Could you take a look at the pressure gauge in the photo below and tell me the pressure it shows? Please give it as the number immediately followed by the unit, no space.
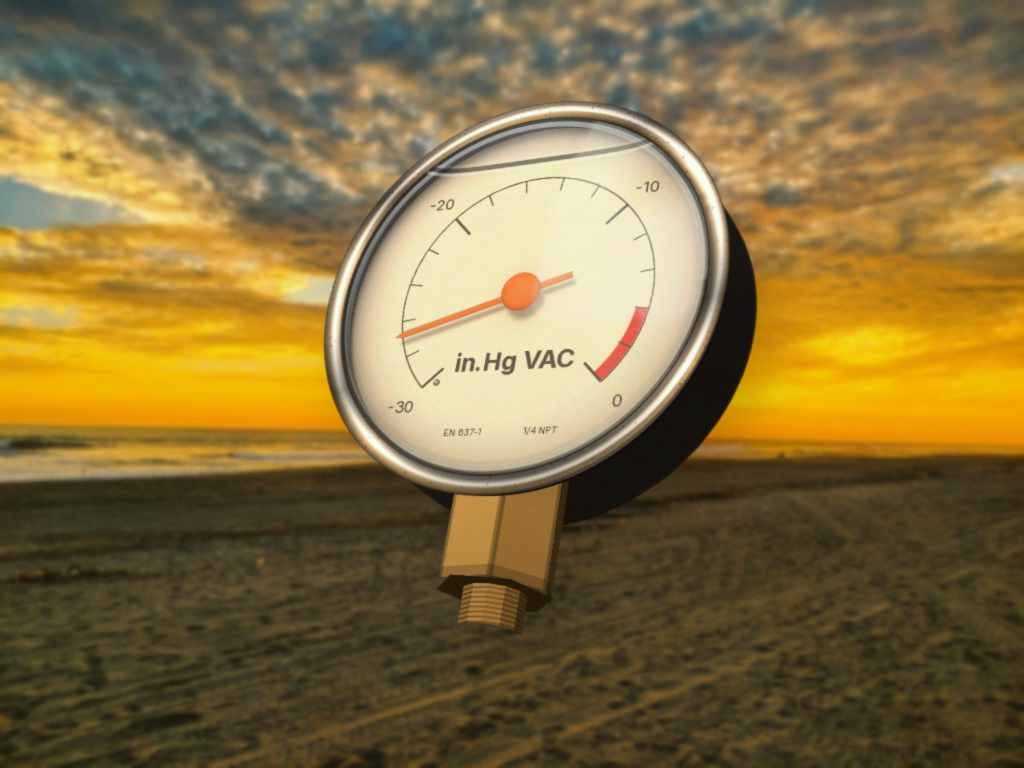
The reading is -27inHg
